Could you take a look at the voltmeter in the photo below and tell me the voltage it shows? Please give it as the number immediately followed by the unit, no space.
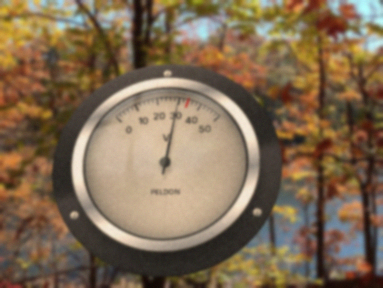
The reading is 30V
